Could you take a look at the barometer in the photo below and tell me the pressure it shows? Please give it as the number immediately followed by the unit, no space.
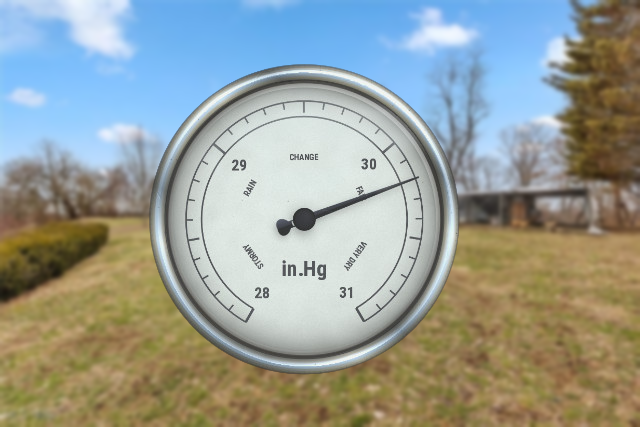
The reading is 30.2inHg
